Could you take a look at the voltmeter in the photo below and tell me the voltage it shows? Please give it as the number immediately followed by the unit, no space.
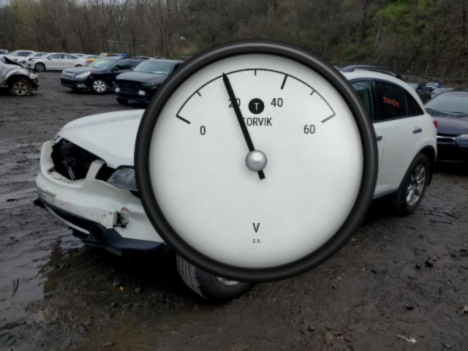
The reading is 20V
